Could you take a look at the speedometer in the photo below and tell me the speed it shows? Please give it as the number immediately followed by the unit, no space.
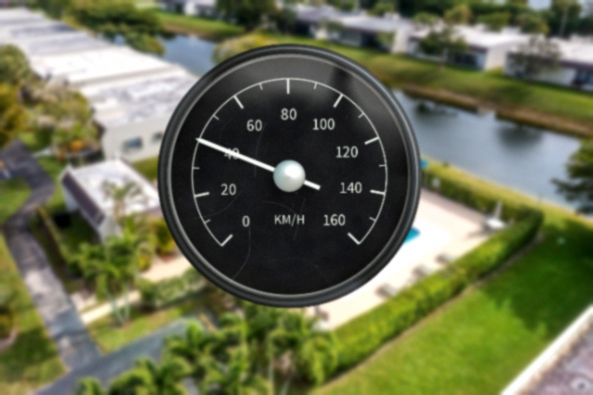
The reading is 40km/h
